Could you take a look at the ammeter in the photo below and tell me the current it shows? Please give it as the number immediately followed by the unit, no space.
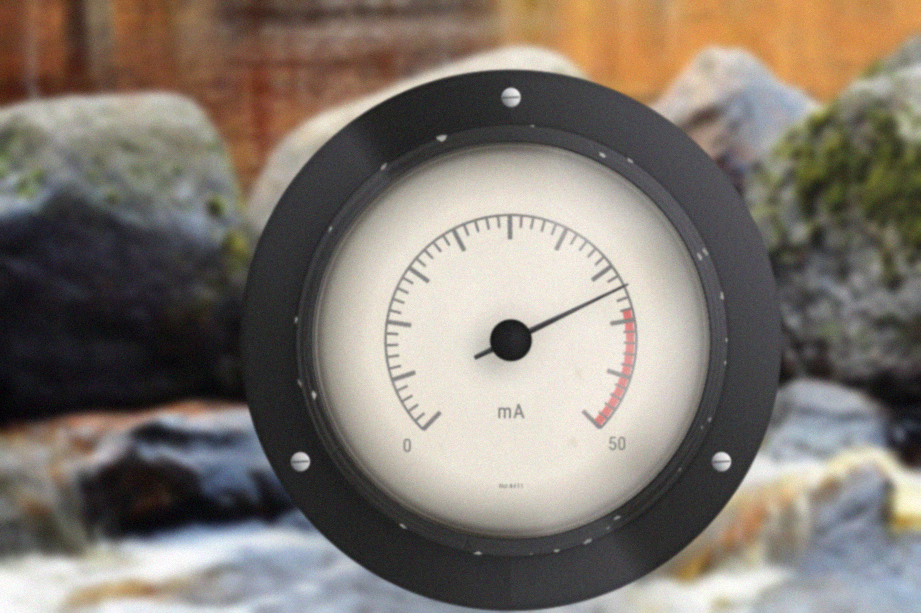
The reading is 37mA
